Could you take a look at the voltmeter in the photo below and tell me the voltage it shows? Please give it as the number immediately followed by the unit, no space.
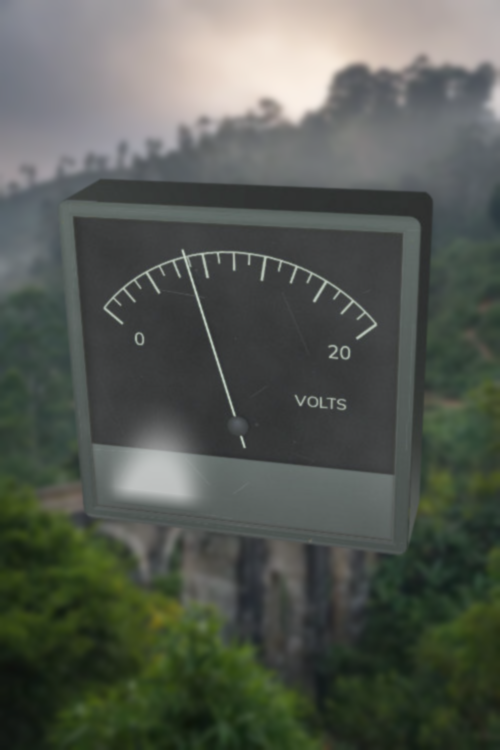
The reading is 7V
